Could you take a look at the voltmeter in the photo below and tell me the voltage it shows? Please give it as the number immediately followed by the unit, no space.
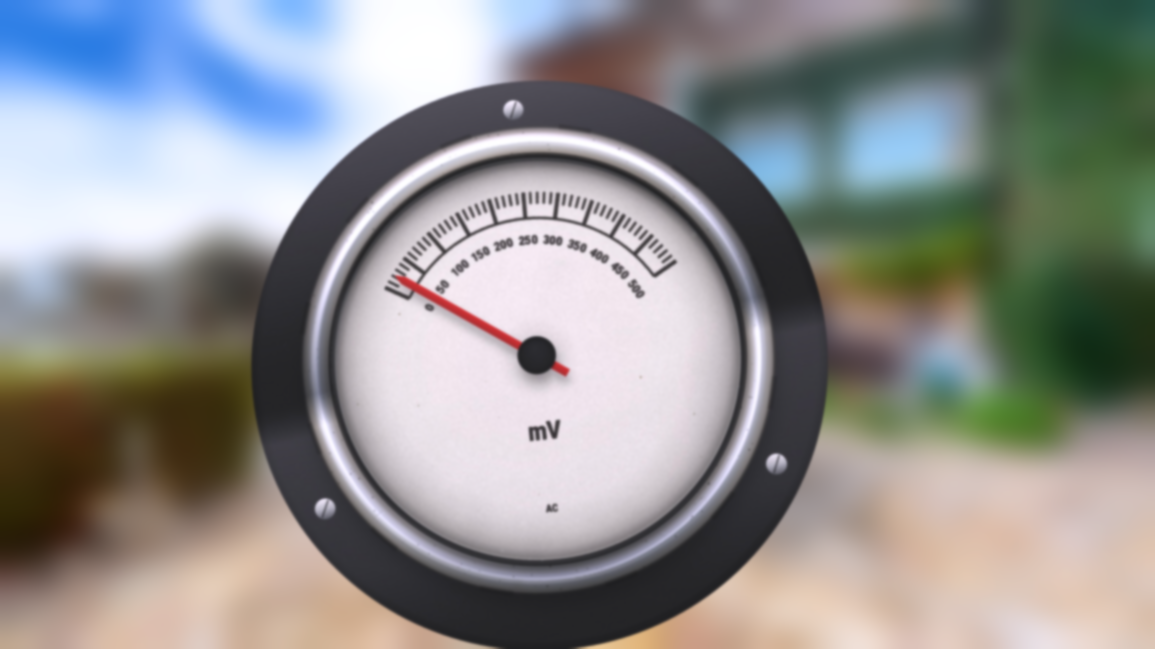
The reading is 20mV
